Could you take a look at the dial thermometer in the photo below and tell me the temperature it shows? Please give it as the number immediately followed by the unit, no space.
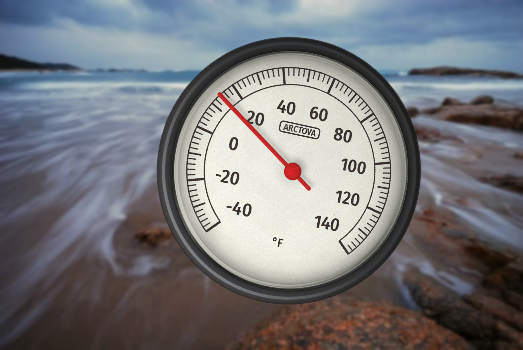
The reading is 14°F
